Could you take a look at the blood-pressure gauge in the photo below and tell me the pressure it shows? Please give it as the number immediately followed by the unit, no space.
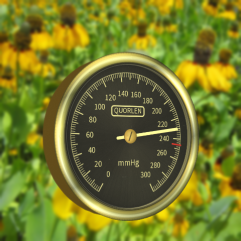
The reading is 230mmHg
